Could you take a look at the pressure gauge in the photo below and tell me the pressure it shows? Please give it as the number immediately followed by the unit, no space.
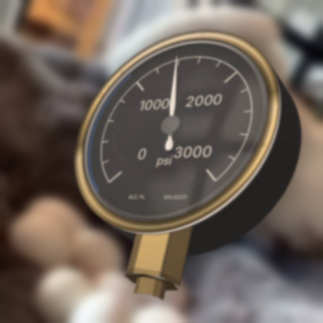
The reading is 1400psi
